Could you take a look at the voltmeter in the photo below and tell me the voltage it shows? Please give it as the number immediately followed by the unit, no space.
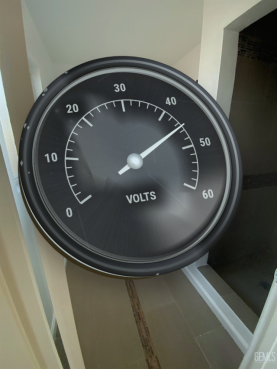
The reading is 45V
